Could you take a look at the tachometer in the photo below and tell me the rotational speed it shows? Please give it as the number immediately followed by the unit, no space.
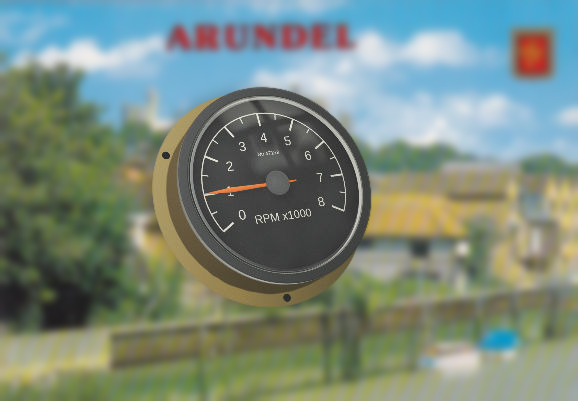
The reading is 1000rpm
